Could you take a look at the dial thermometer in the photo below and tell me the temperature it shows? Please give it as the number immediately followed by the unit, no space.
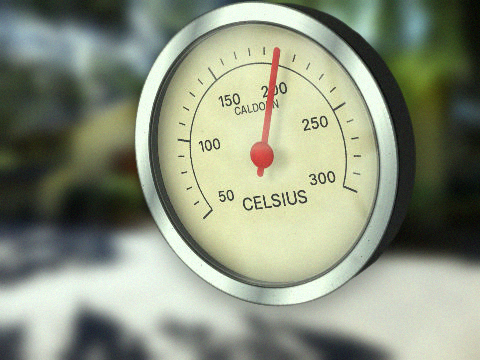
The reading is 200°C
